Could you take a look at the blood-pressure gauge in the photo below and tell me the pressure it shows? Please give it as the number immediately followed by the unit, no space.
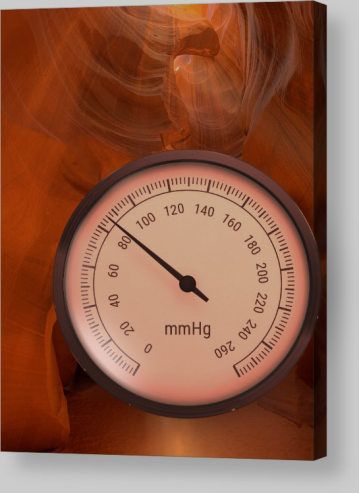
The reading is 86mmHg
